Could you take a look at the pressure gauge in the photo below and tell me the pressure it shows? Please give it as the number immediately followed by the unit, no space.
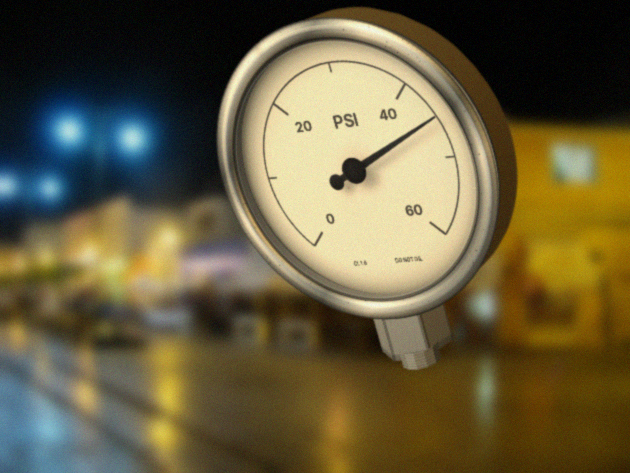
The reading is 45psi
